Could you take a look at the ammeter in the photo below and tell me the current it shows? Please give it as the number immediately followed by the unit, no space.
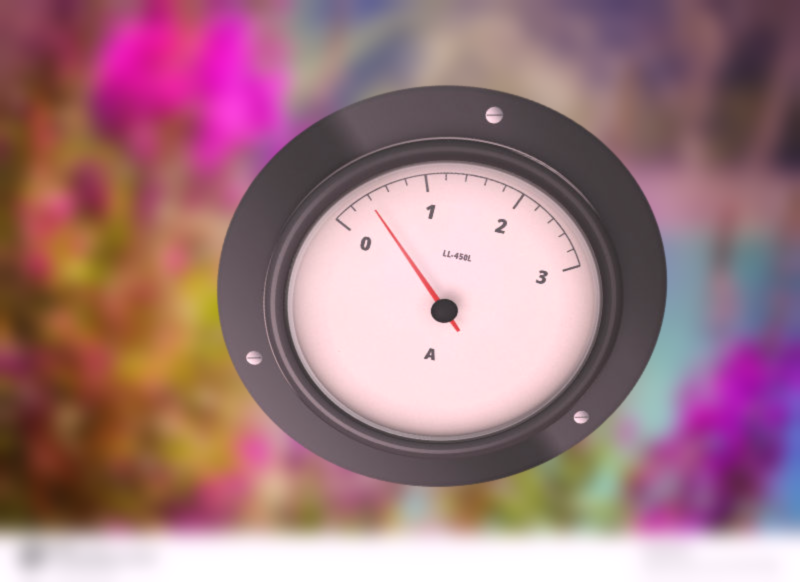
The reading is 0.4A
